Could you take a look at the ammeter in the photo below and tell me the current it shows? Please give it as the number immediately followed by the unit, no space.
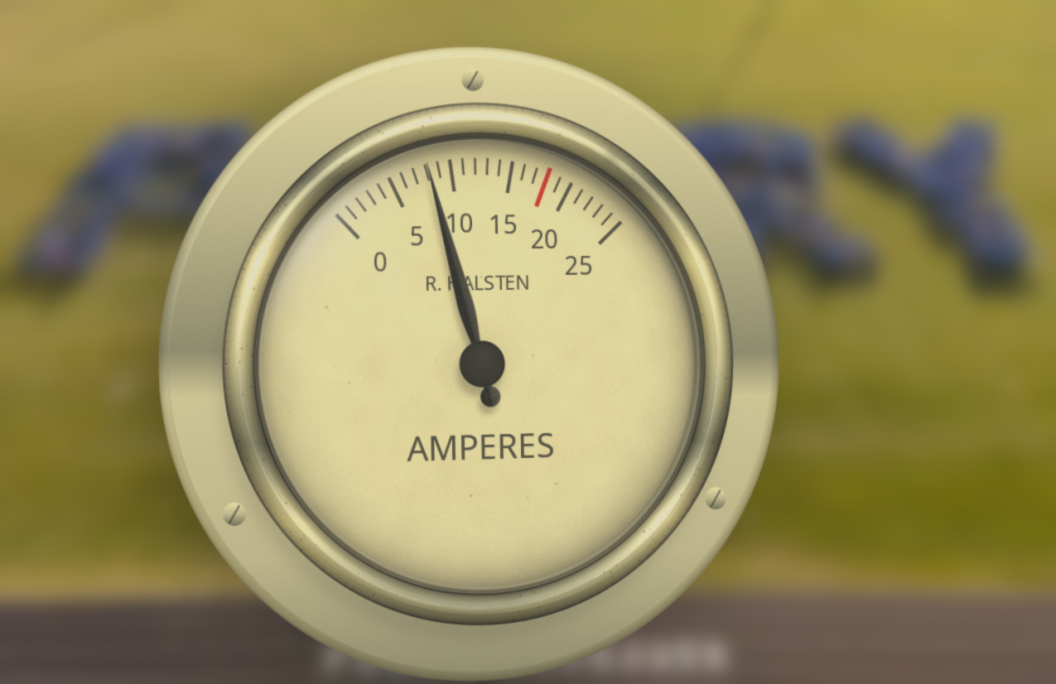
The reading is 8A
